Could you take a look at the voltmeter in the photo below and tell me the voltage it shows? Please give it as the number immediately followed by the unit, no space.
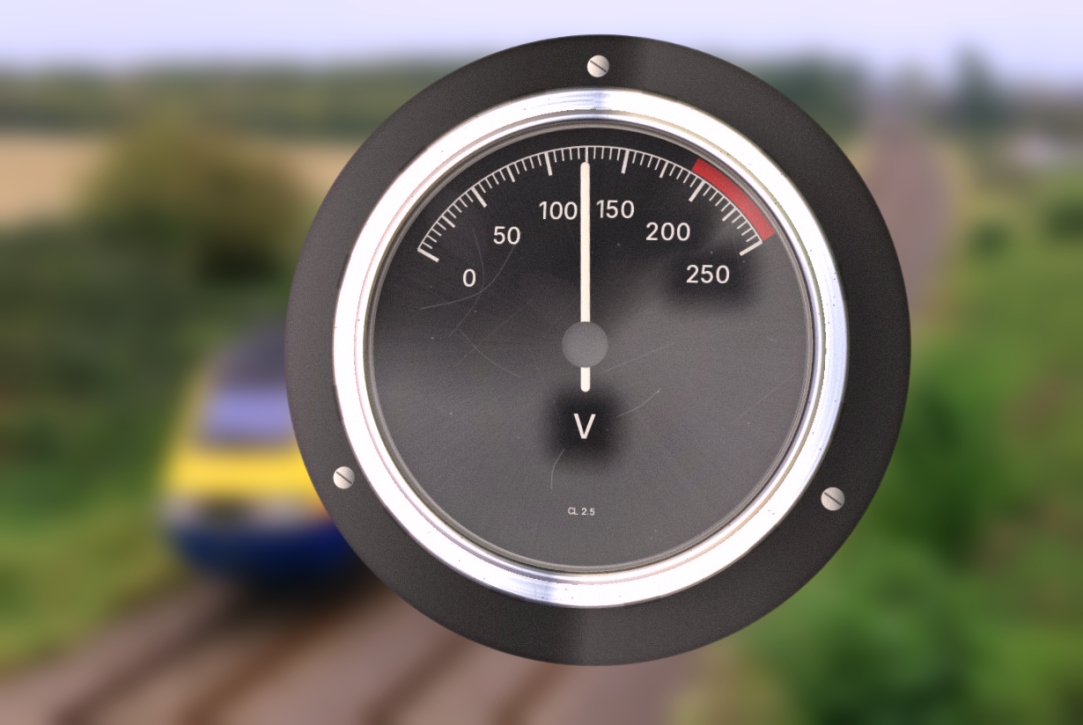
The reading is 125V
